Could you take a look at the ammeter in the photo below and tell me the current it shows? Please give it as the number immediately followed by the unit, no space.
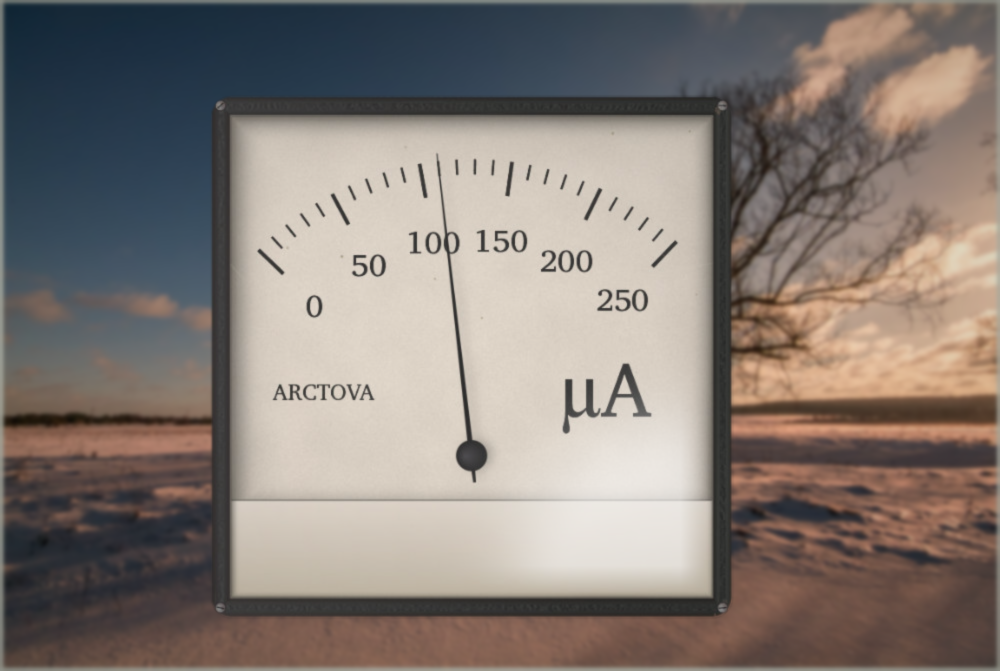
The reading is 110µA
